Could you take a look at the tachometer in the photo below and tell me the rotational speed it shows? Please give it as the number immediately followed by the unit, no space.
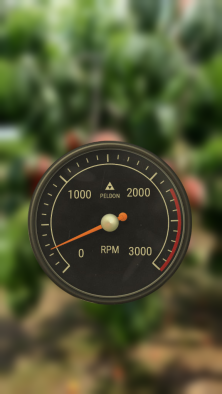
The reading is 250rpm
